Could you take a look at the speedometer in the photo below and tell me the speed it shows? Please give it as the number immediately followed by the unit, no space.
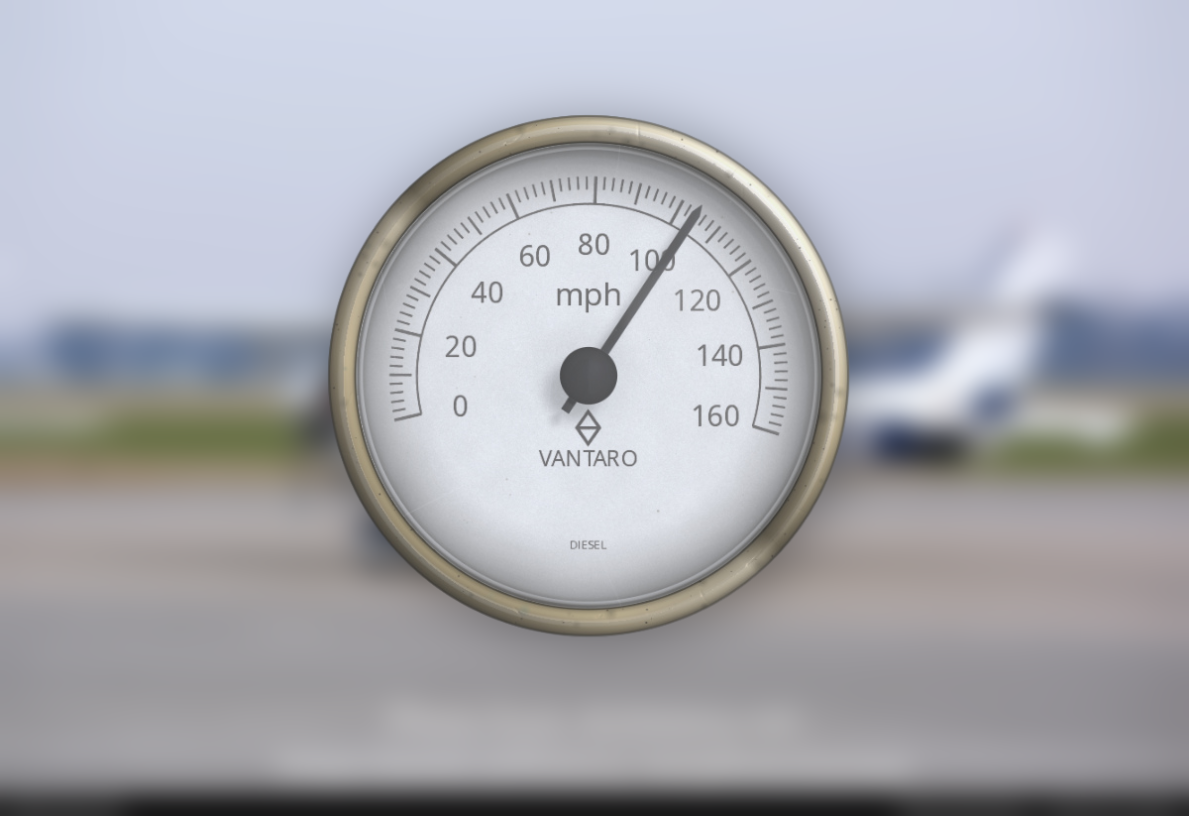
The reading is 104mph
